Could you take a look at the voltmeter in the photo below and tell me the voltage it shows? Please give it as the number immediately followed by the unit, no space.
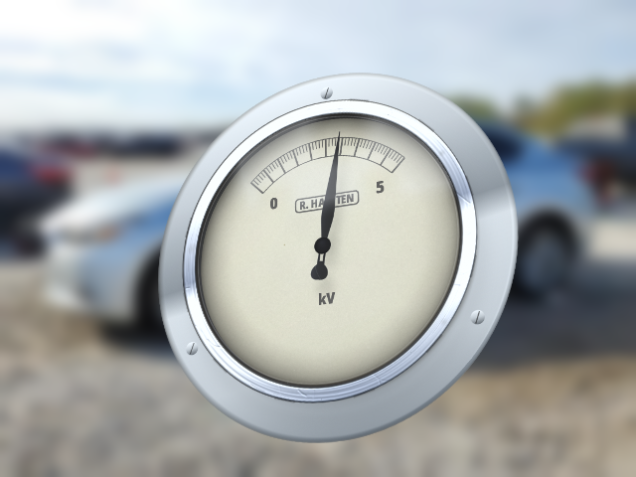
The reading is 3kV
